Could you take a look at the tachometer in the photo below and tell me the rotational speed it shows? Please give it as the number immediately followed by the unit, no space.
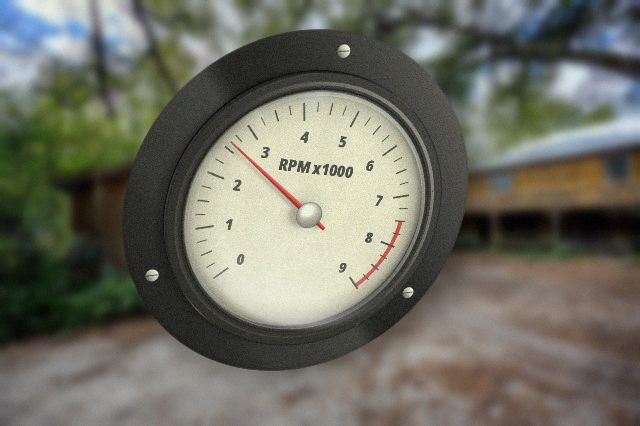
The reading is 2625rpm
